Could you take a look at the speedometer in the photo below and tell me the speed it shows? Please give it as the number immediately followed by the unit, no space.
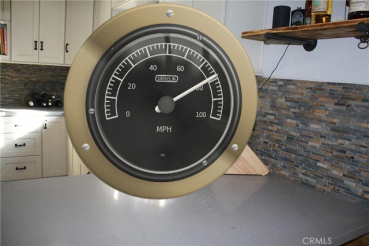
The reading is 78mph
